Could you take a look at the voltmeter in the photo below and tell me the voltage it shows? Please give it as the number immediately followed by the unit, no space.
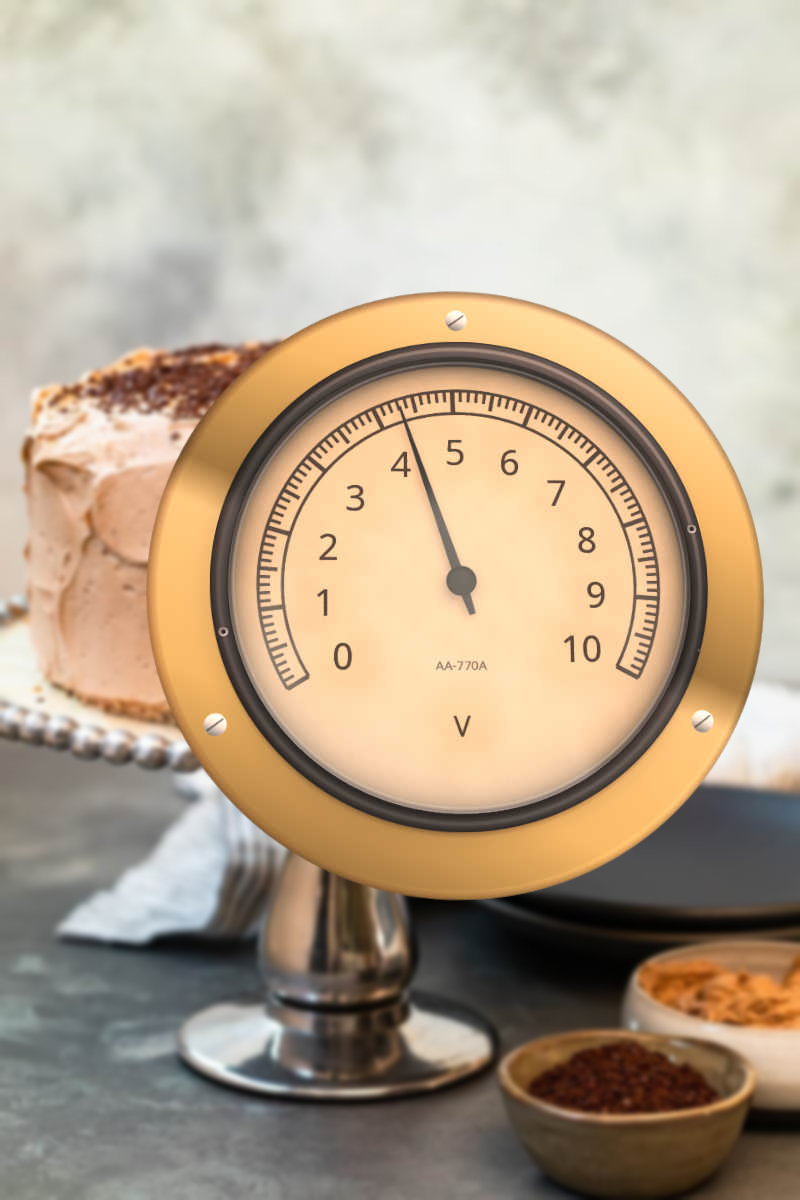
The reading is 4.3V
